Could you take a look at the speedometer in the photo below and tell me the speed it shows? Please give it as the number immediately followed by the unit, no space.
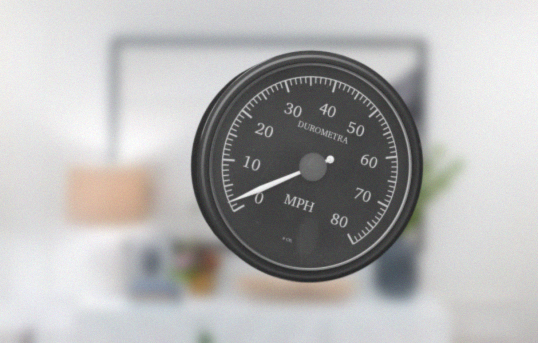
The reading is 2mph
